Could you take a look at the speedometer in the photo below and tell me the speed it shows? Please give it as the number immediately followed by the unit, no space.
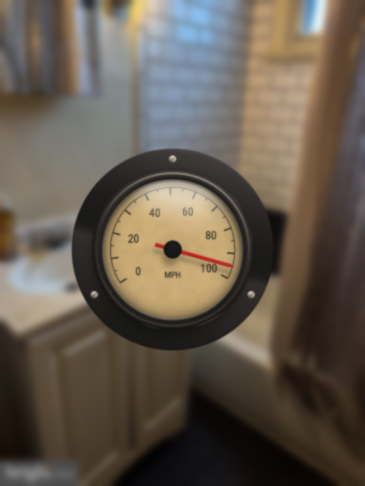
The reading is 95mph
